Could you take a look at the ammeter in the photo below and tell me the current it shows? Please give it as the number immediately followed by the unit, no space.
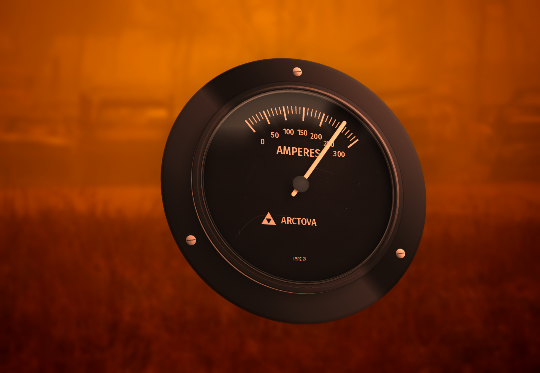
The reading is 250A
